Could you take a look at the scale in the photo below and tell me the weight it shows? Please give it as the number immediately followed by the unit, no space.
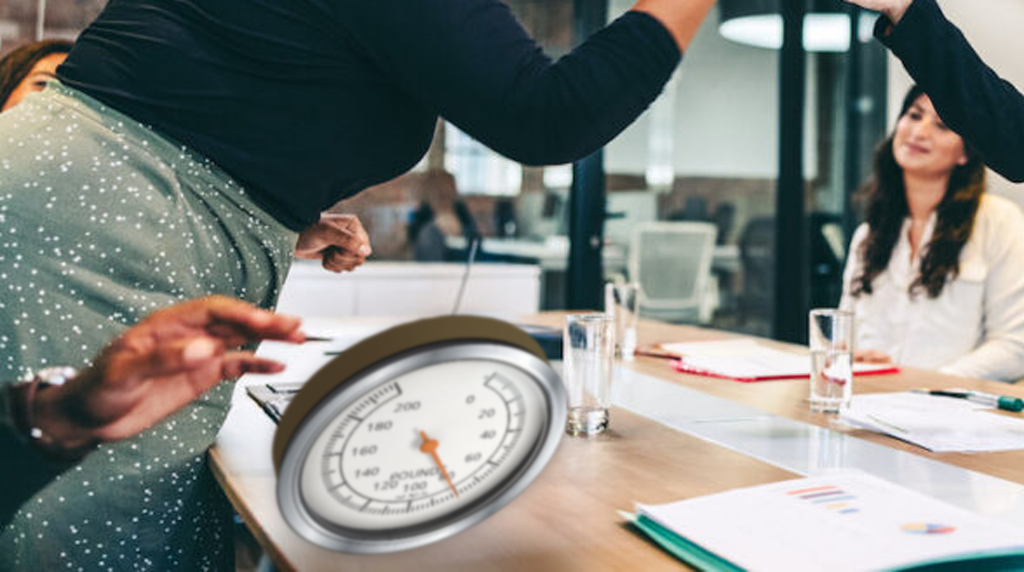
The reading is 80lb
